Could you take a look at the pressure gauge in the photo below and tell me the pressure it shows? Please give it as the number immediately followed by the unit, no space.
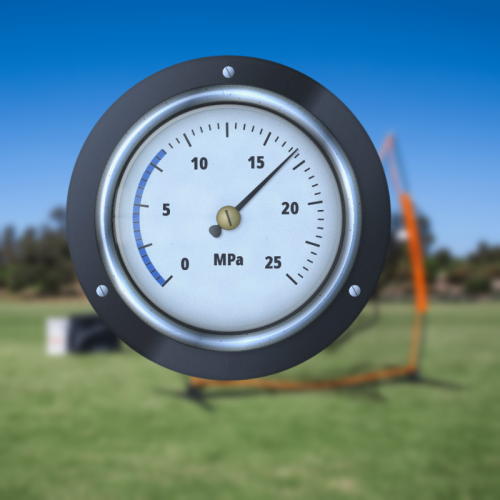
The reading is 16.75MPa
